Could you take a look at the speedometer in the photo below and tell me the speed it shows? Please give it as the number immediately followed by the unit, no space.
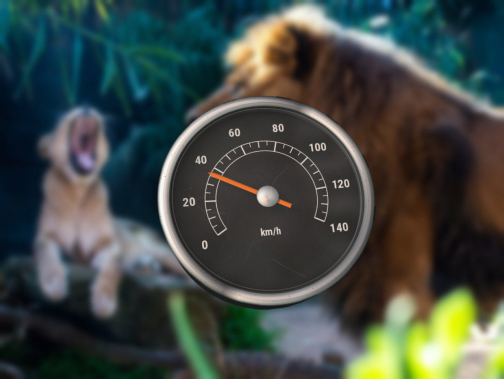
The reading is 35km/h
